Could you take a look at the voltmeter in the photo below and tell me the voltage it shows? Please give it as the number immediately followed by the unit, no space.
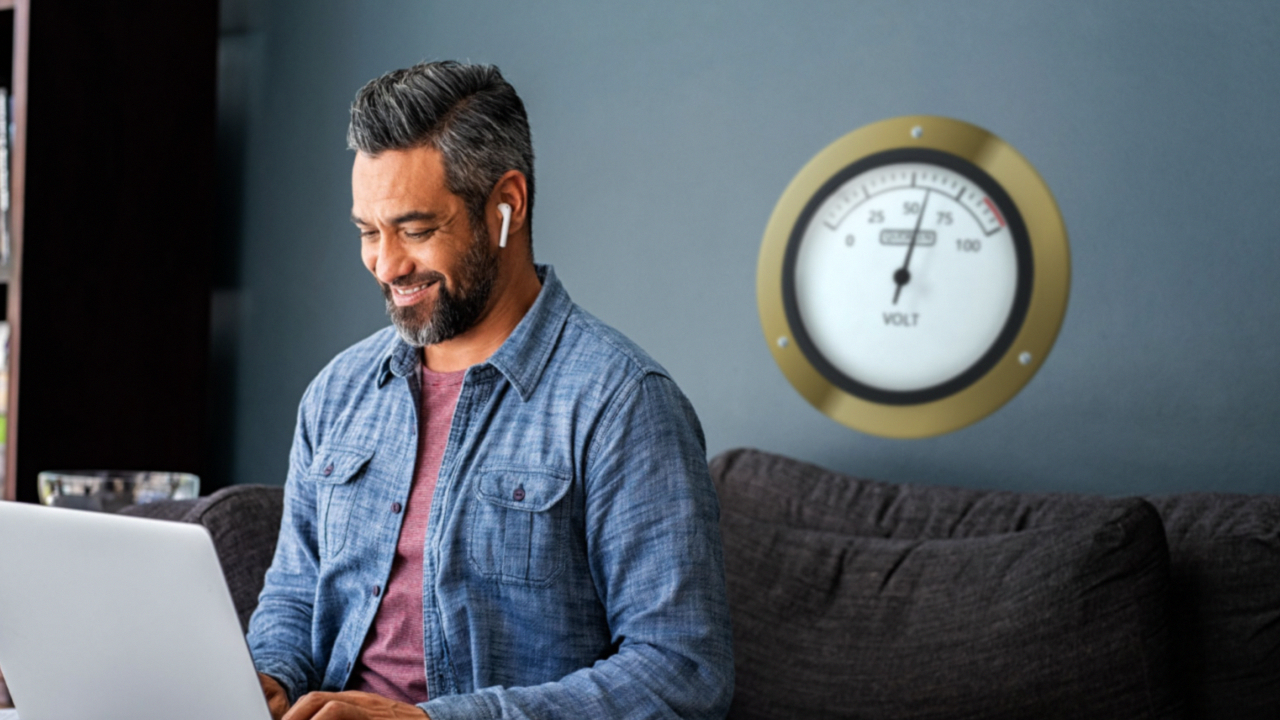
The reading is 60V
